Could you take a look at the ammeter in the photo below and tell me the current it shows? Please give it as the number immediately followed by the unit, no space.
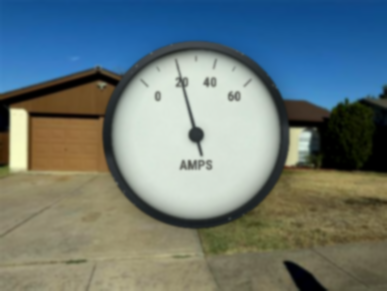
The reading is 20A
